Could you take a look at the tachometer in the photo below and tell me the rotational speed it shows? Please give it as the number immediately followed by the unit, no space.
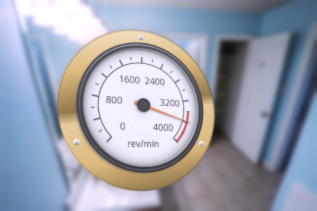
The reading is 3600rpm
